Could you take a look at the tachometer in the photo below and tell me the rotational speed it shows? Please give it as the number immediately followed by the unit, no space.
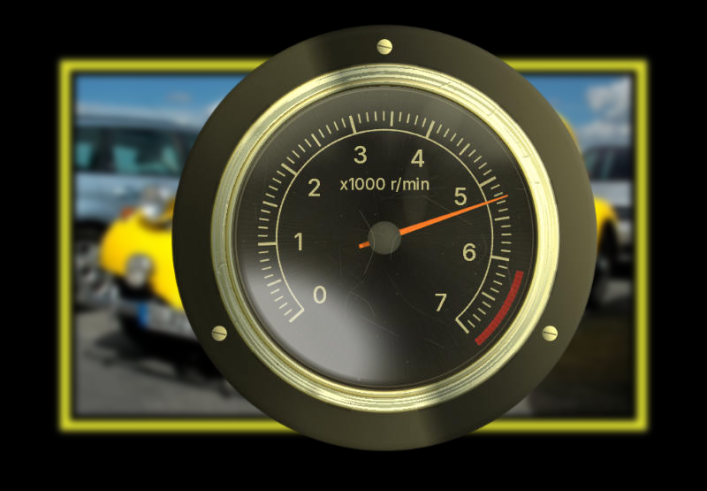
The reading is 5250rpm
